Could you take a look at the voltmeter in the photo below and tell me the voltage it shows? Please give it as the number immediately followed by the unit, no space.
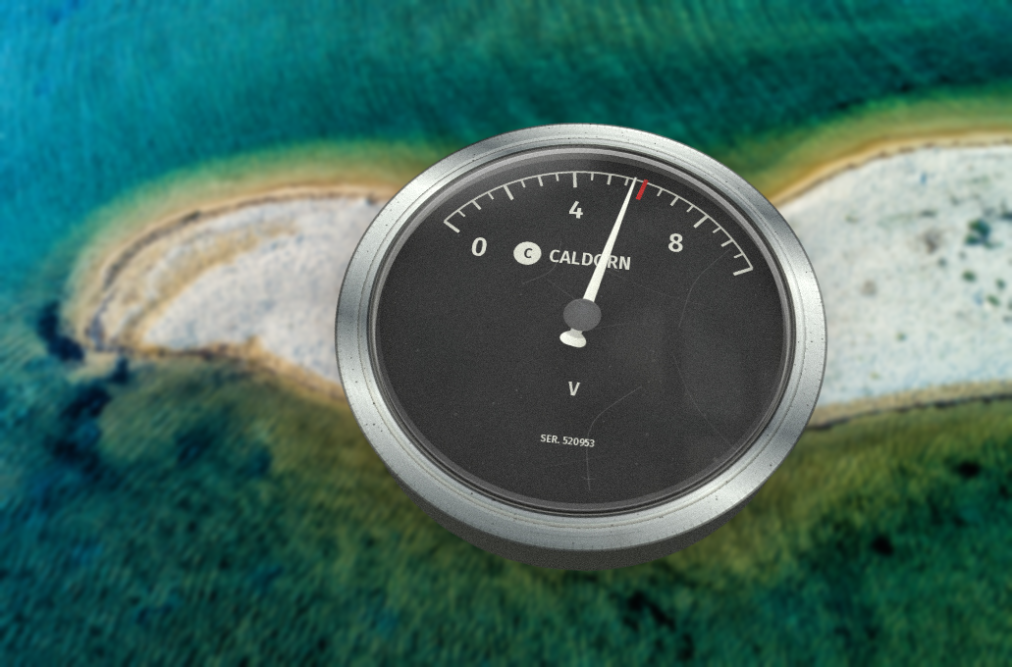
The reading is 5.75V
